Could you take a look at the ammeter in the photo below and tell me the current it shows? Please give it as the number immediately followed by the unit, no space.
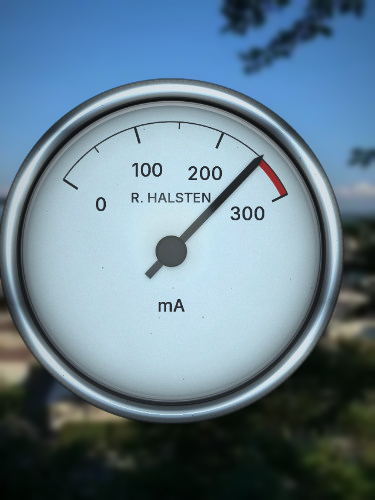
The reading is 250mA
